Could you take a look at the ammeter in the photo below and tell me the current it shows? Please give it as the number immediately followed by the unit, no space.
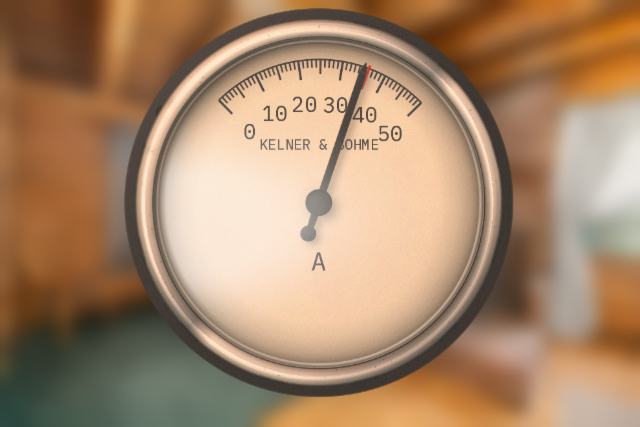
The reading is 35A
